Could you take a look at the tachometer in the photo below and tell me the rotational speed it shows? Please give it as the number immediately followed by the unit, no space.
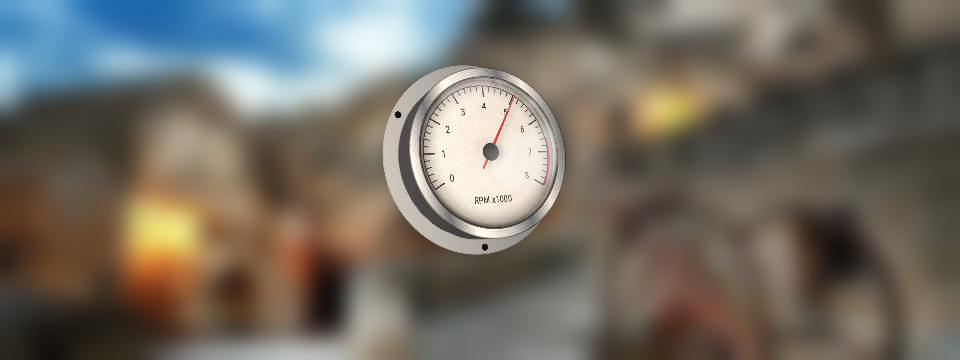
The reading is 5000rpm
